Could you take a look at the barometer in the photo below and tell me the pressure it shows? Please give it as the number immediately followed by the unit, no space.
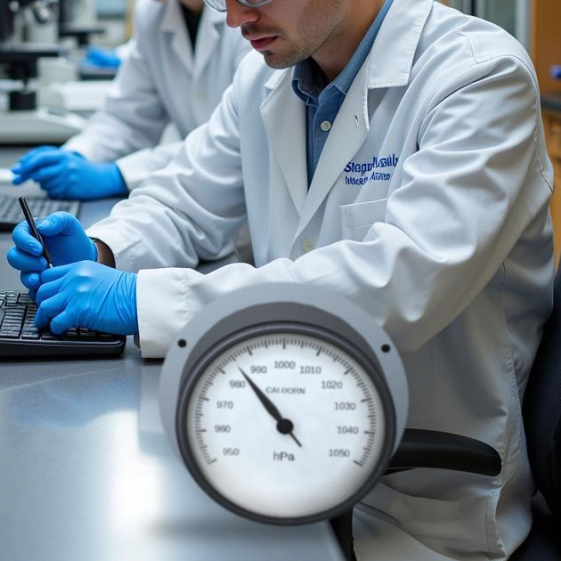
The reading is 985hPa
